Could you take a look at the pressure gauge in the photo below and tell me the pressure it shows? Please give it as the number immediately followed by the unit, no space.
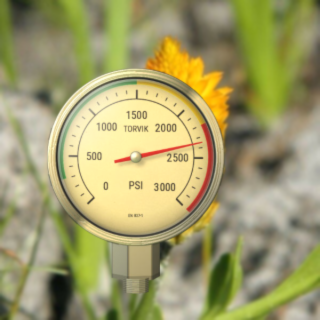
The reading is 2350psi
